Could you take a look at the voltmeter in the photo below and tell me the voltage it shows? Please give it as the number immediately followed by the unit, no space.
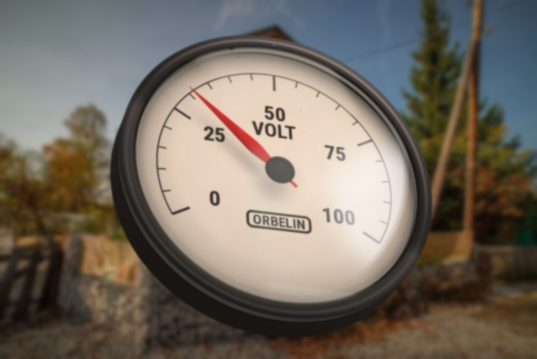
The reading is 30V
